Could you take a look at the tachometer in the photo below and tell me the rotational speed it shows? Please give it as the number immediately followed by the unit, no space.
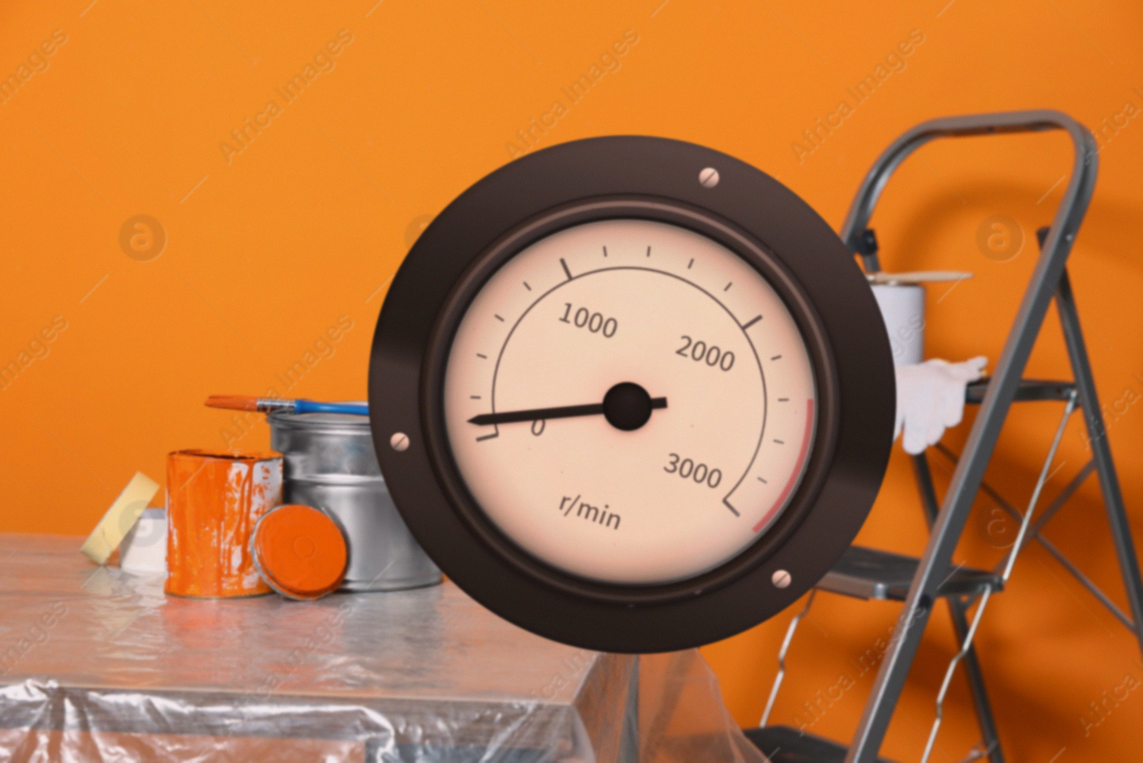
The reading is 100rpm
